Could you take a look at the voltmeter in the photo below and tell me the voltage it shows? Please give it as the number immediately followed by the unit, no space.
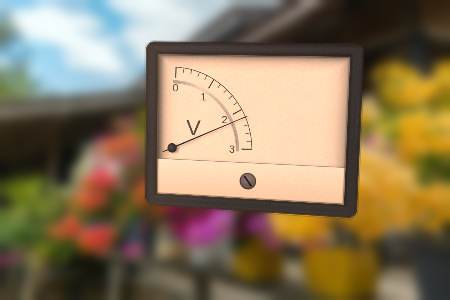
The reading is 2.2V
